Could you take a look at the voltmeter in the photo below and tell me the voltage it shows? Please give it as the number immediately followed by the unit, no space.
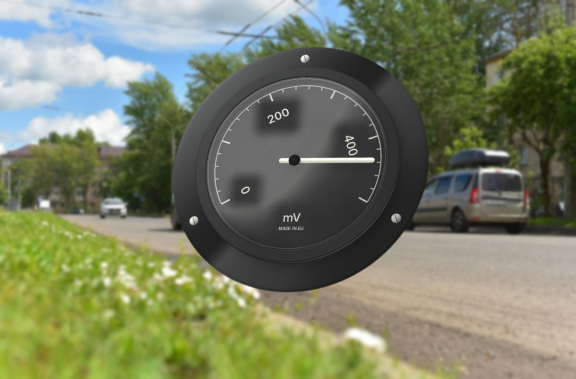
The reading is 440mV
